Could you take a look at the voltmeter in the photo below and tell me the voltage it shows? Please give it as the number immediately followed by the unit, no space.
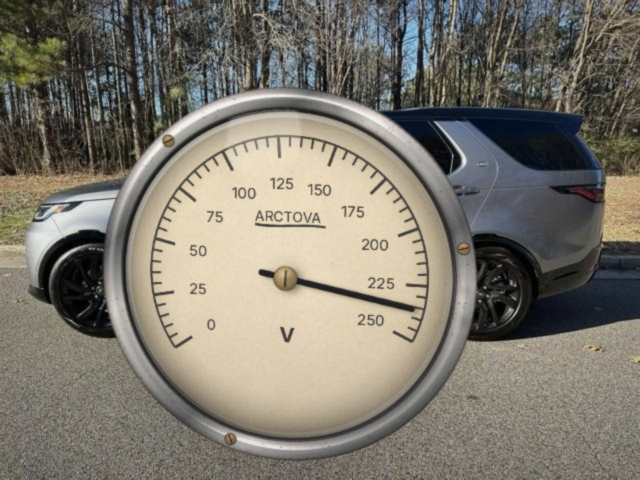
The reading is 235V
